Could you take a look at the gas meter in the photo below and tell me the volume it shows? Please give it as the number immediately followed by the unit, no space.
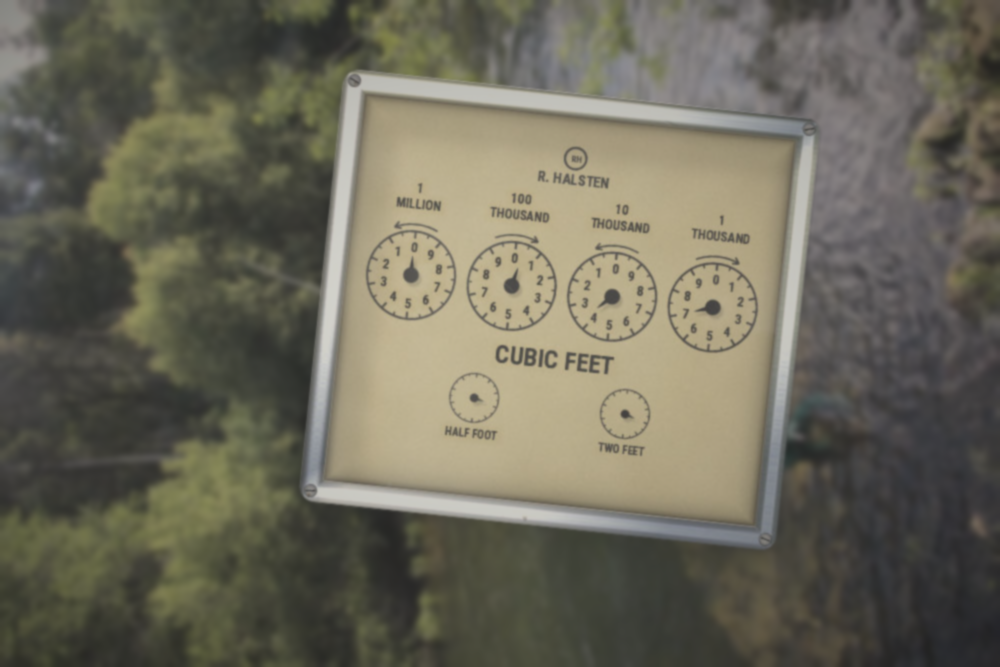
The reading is 3700ft³
